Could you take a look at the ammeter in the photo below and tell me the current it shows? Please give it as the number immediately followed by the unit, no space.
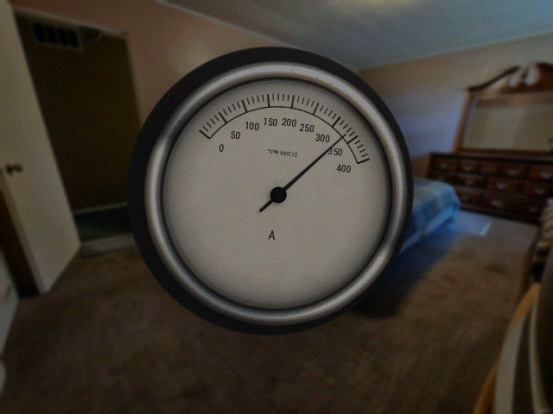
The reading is 330A
